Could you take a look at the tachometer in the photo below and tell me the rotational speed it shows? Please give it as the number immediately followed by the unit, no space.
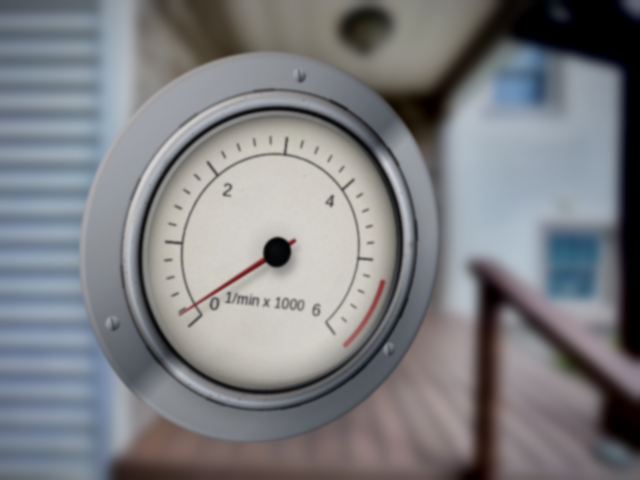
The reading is 200rpm
